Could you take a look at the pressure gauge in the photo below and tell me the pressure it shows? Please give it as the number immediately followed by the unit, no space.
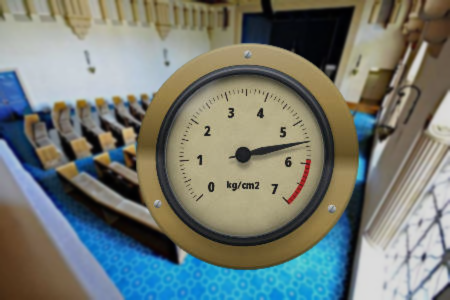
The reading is 5.5kg/cm²
